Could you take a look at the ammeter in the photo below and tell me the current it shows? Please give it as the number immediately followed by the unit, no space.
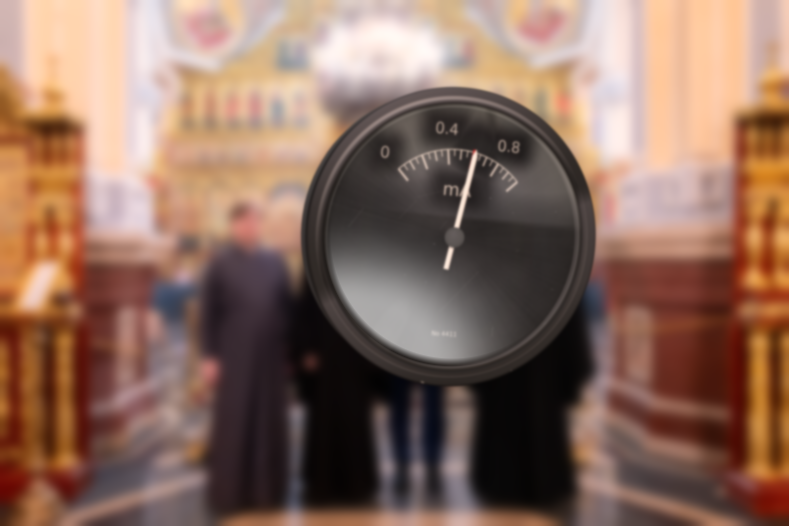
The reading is 0.6mA
